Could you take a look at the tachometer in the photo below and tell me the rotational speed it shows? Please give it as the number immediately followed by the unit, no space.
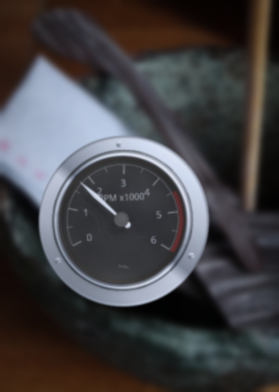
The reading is 1750rpm
